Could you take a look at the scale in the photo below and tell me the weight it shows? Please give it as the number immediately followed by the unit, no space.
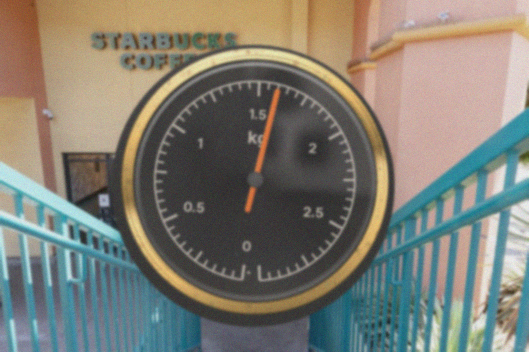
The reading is 1.6kg
